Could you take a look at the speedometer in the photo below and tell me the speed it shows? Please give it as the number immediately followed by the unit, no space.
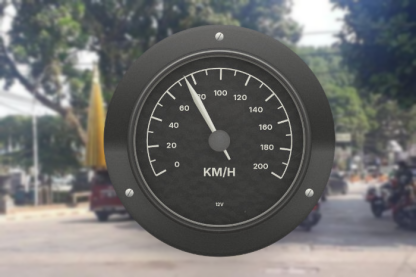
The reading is 75km/h
